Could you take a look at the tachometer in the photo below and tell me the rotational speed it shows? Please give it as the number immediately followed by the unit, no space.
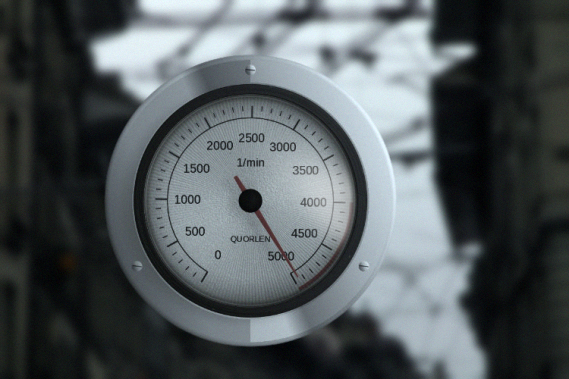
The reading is 4950rpm
